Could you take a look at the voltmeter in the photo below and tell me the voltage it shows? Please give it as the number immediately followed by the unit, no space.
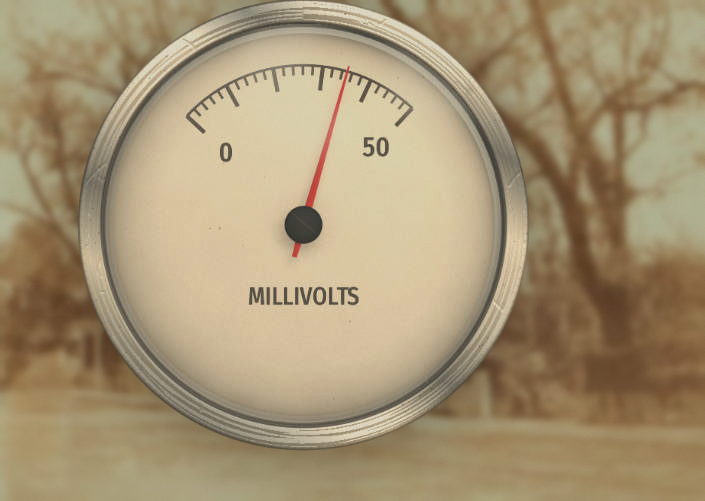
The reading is 35mV
